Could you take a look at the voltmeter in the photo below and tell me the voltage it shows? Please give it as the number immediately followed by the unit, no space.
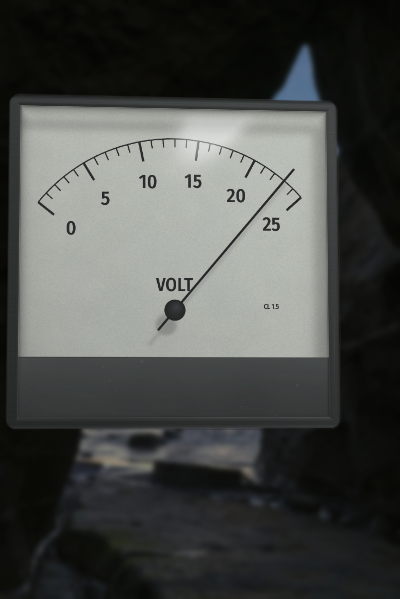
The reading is 23V
